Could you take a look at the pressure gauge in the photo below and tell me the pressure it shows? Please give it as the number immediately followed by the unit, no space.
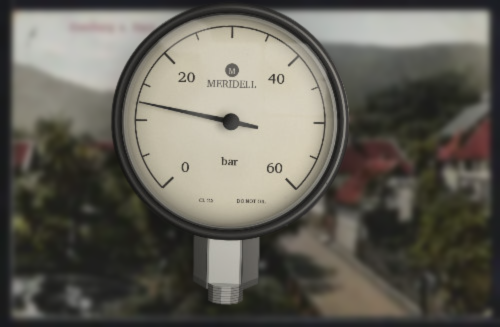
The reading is 12.5bar
